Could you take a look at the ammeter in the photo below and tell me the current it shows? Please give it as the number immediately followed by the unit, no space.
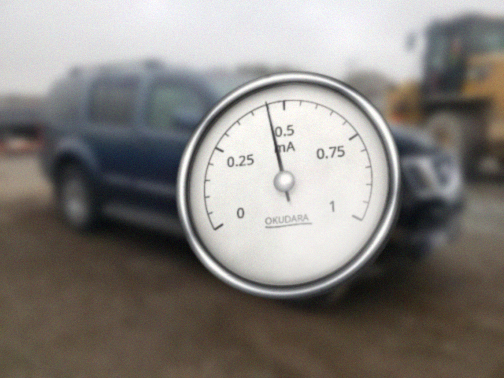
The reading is 0.45mA
